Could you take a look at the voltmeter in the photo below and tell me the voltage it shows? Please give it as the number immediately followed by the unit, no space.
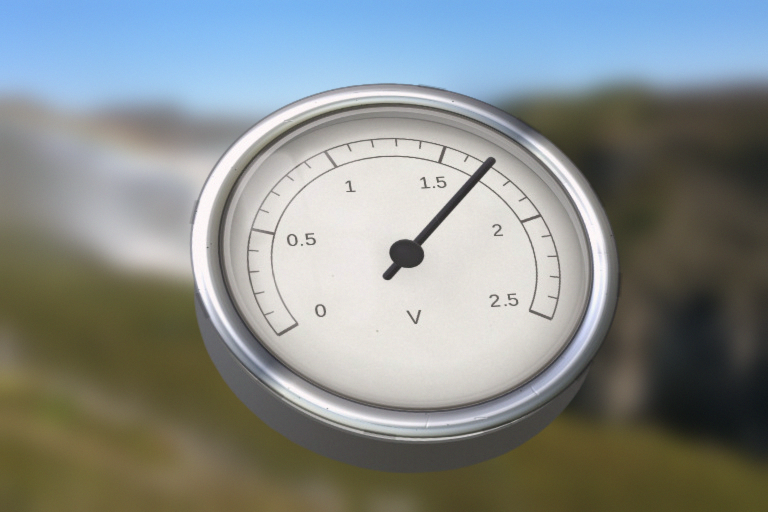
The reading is 1.7V
